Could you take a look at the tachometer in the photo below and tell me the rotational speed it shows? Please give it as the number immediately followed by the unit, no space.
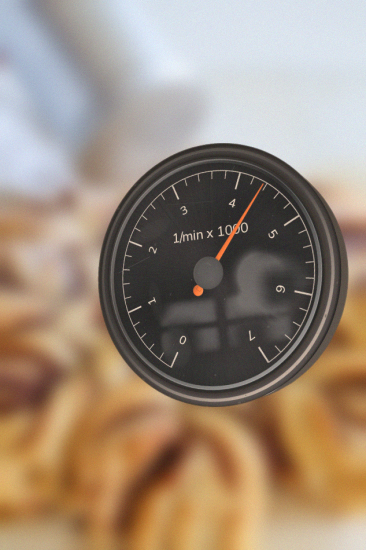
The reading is 4400rpm
